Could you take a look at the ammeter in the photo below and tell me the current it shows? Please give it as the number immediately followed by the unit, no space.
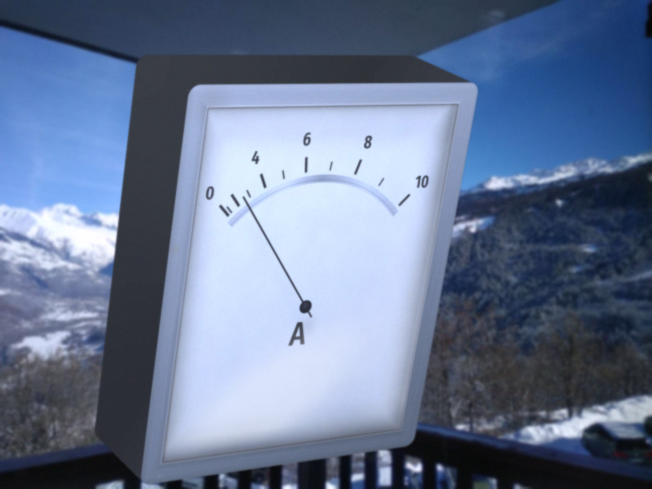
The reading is 2.5A
